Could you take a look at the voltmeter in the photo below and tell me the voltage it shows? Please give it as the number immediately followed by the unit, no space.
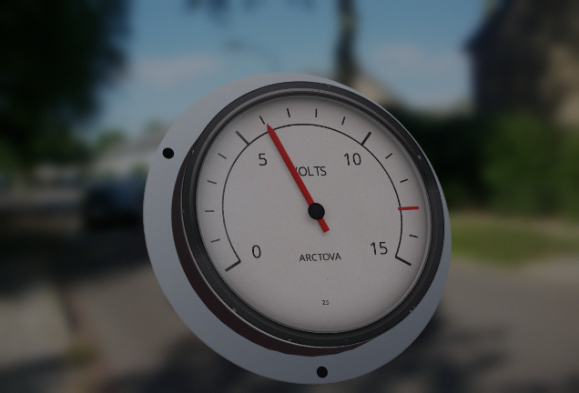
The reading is 6V
